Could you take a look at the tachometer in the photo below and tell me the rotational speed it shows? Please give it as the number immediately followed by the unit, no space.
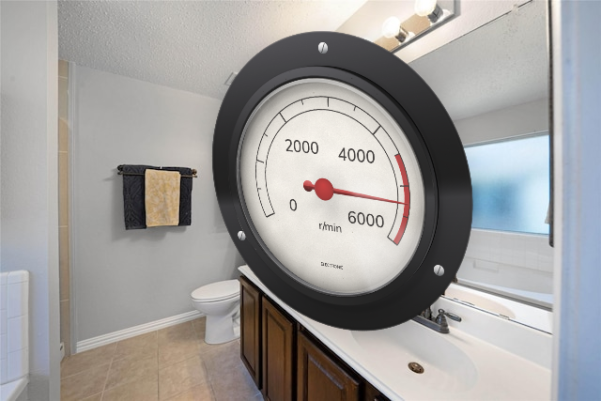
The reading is 5250rpm
